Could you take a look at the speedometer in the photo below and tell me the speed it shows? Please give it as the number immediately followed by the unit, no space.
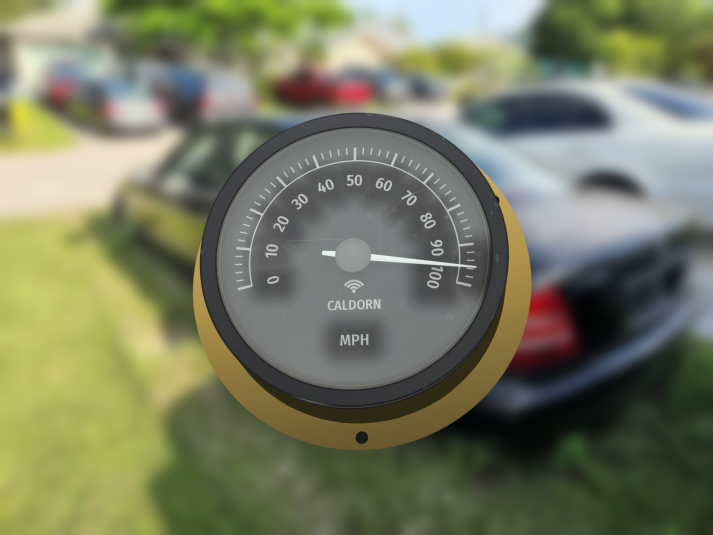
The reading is 96mph
